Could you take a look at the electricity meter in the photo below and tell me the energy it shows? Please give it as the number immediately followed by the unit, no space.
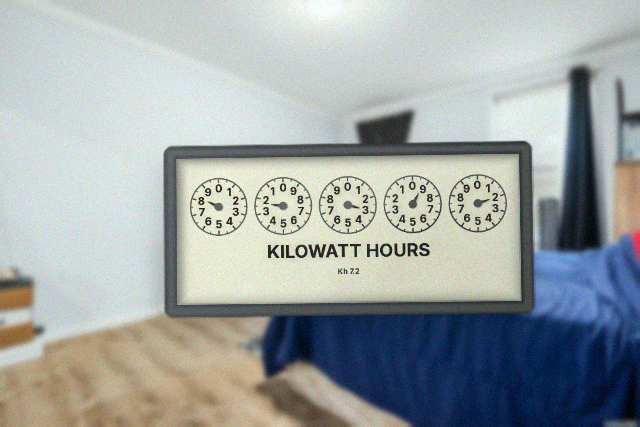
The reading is 82292kWh
